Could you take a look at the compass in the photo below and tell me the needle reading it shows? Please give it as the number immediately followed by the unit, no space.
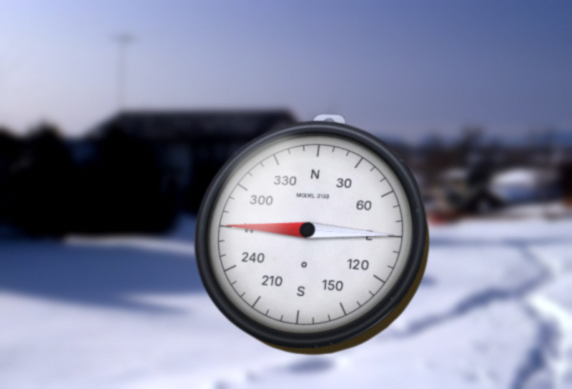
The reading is 270°
